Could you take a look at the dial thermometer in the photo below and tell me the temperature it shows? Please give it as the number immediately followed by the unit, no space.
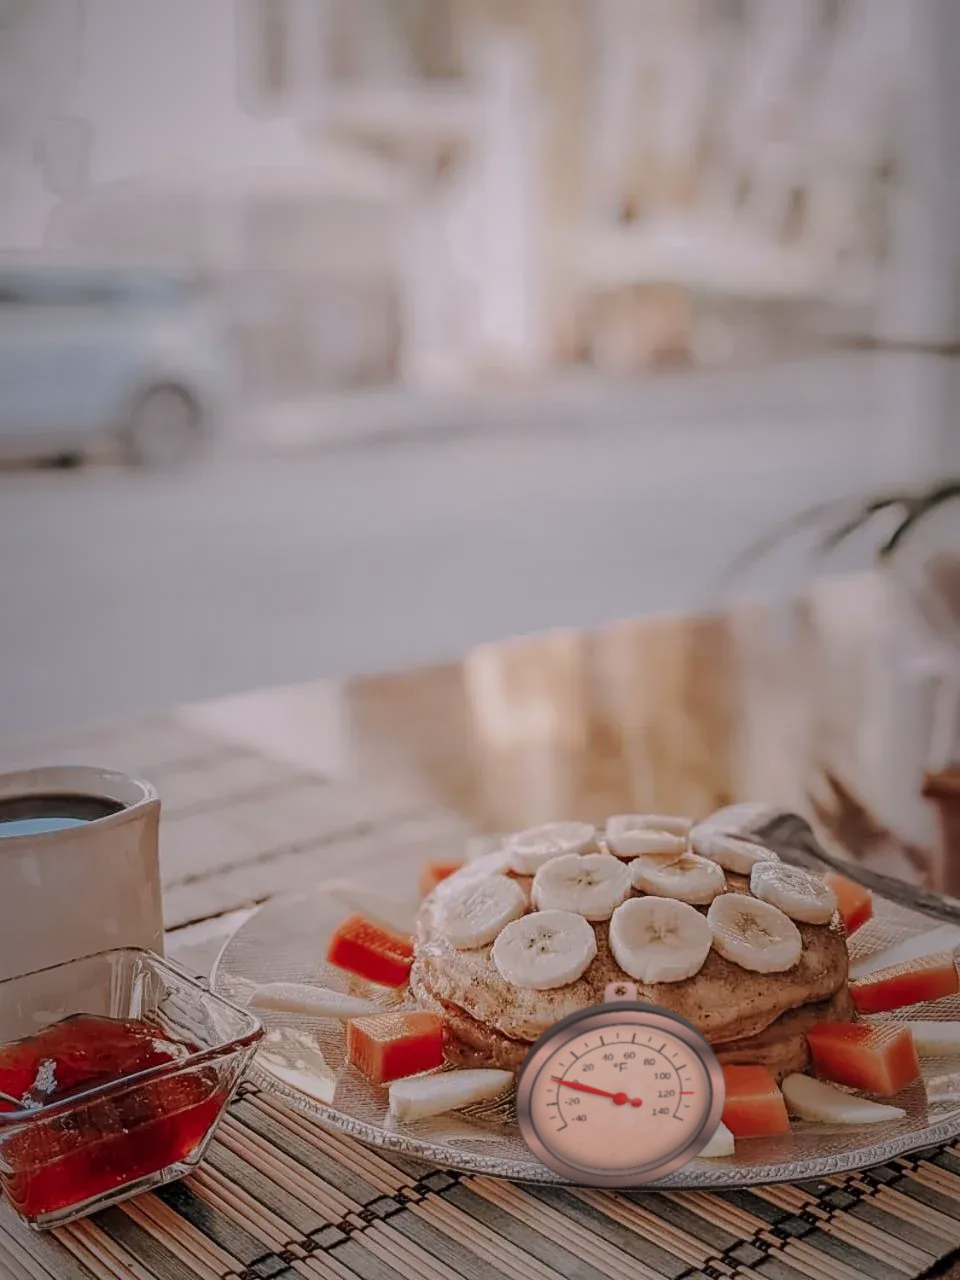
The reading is 0°F
